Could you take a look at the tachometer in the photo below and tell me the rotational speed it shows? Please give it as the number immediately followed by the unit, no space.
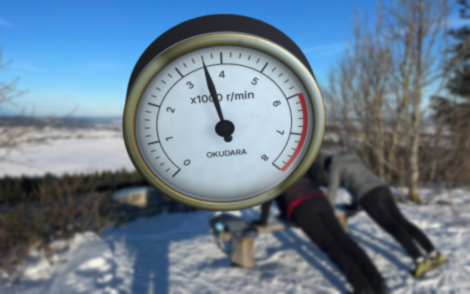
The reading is 3600rpm
